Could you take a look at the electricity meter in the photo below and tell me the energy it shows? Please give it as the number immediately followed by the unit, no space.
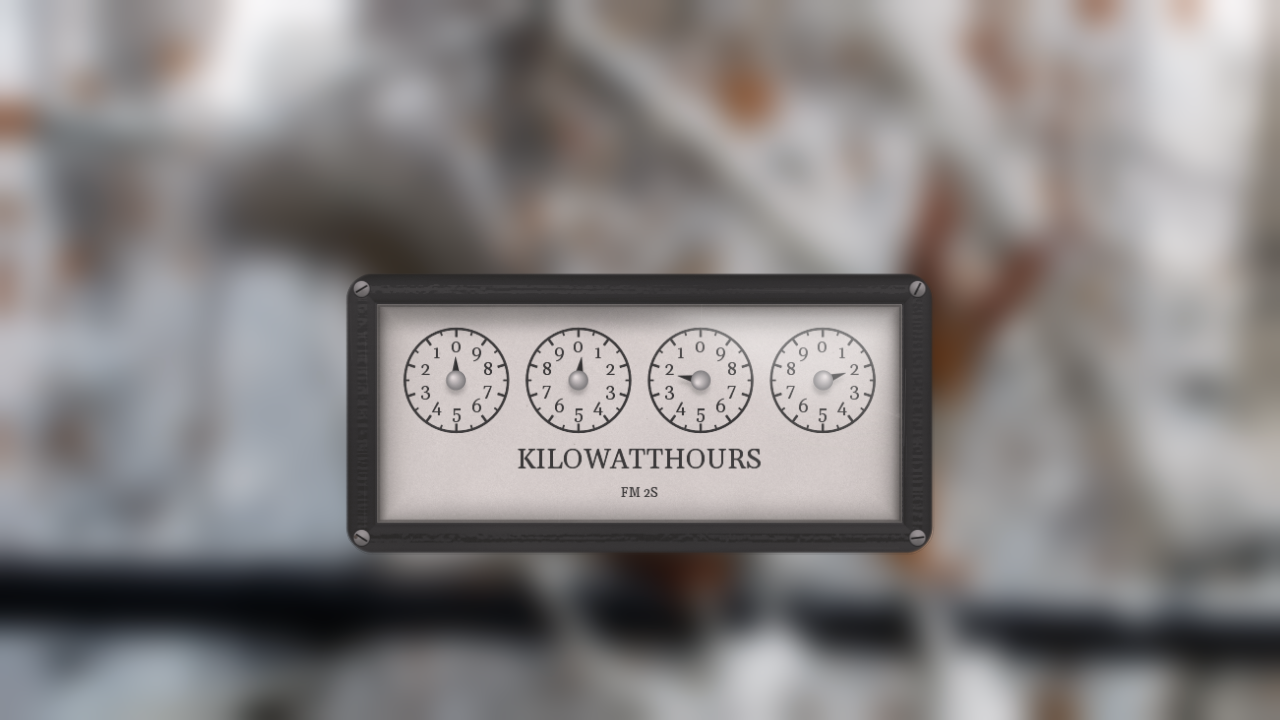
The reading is 22kWh
